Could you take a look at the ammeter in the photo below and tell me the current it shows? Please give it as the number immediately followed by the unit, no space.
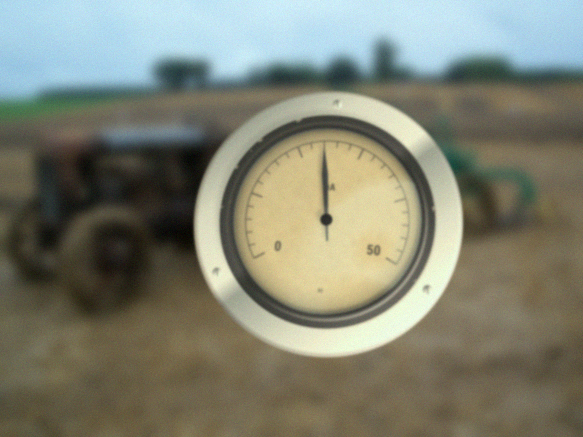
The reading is 24µA
